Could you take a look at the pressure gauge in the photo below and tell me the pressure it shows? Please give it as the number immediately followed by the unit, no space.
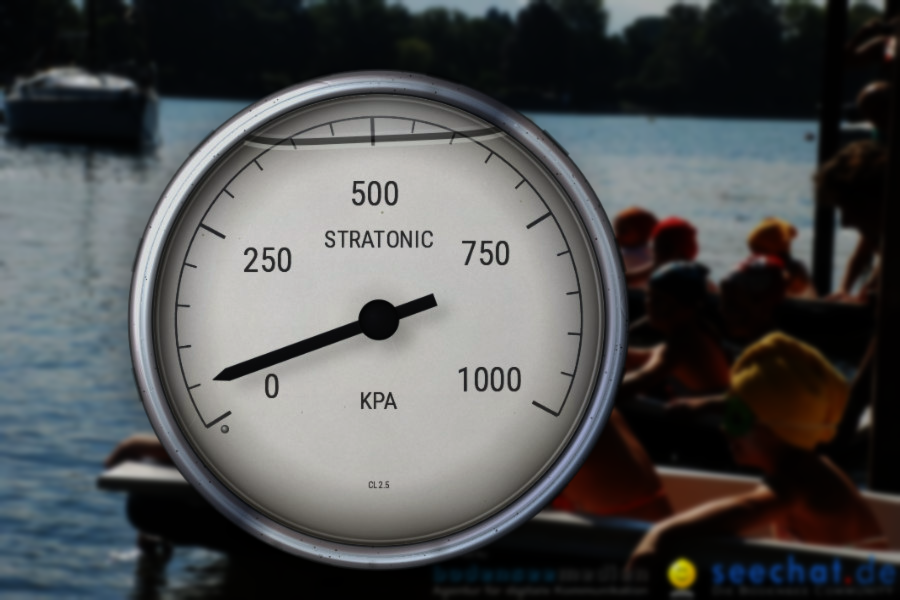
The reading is 50kPa
